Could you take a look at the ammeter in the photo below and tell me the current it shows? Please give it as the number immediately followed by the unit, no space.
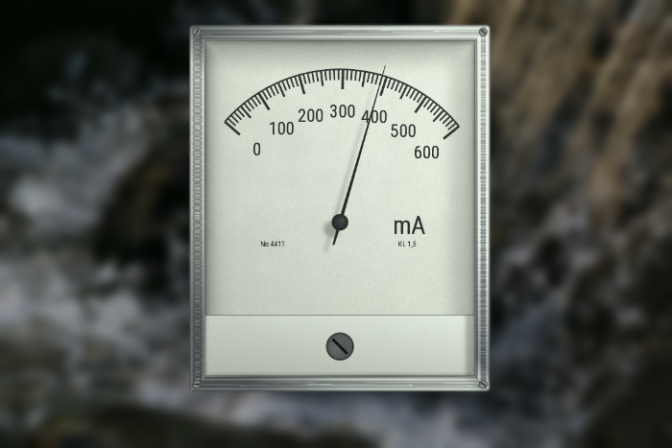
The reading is 390mA
